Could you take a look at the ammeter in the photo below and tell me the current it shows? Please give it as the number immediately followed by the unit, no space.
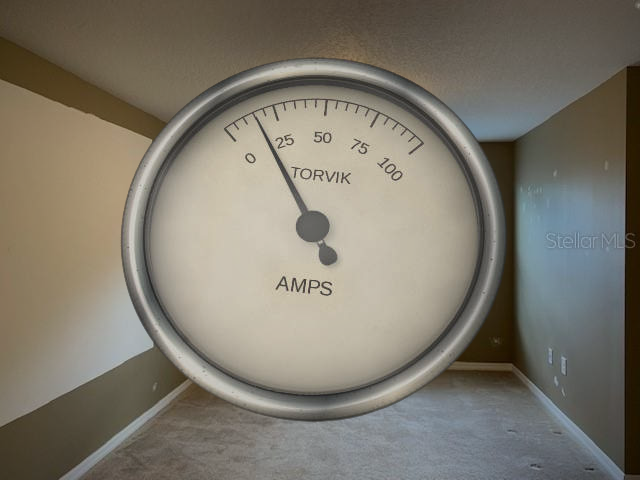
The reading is 15A
